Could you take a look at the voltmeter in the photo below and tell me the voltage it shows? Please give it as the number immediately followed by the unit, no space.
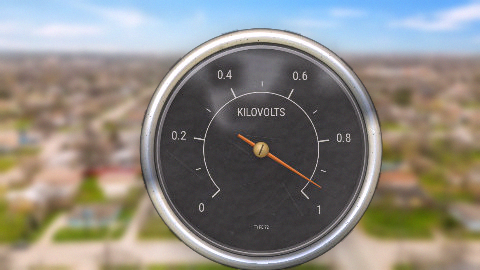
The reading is 0.95kV
